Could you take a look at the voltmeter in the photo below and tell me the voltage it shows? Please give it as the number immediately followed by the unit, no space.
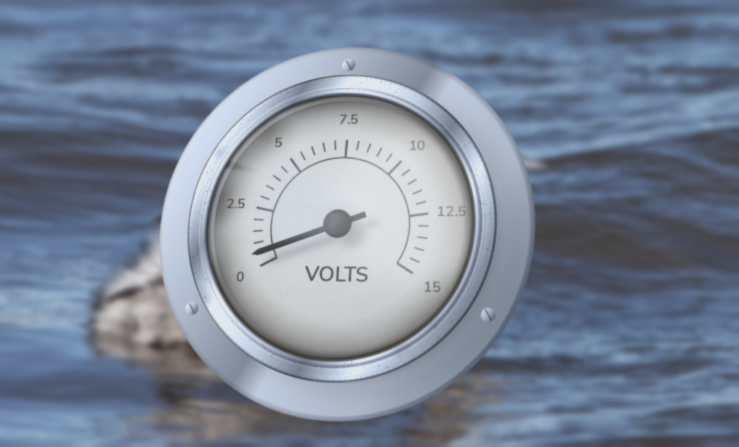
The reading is 0.5V
